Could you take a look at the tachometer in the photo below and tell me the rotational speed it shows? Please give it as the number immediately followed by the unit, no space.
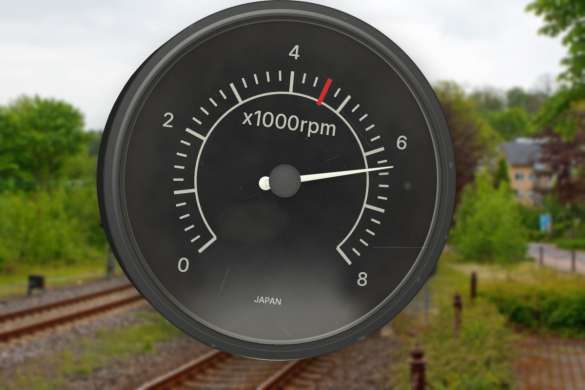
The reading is 6300rpm
